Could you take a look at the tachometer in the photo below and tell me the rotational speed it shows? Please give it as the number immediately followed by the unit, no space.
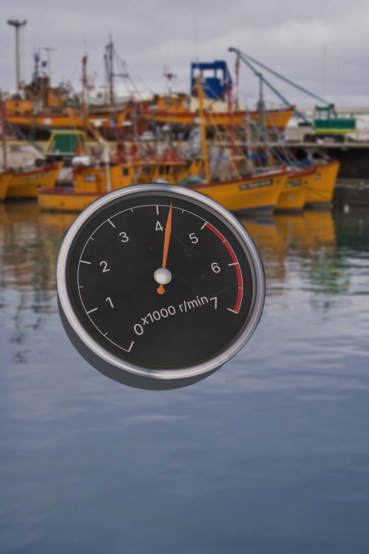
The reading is 4250rpm
